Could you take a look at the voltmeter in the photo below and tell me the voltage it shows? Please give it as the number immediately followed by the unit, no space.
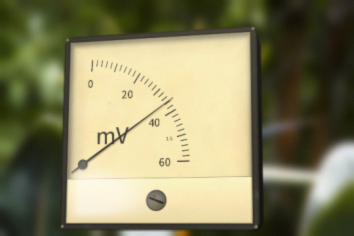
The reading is 36mV
